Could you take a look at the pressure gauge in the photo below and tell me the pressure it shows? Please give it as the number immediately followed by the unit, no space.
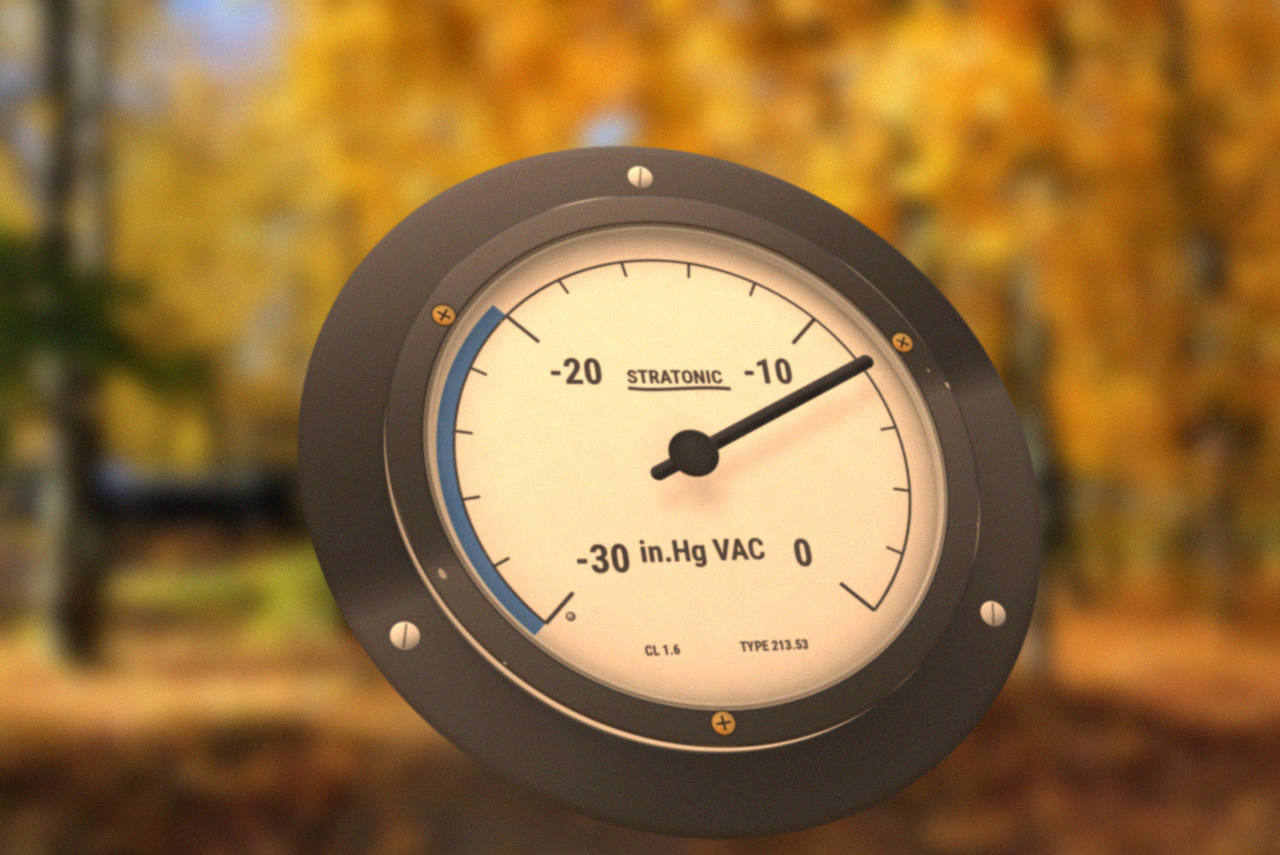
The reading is -8inHg
